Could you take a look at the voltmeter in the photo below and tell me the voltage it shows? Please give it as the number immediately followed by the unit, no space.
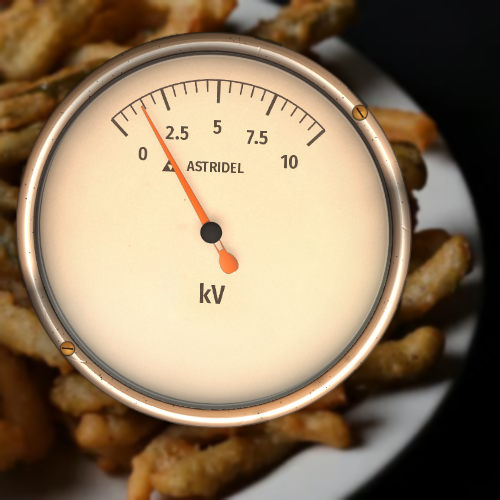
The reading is 1.5kV
